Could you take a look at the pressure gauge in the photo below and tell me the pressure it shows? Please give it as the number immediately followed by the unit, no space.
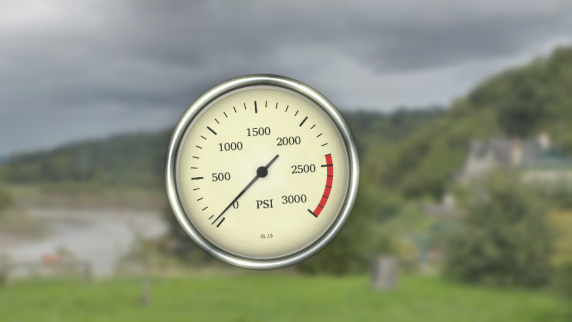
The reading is 50psi
